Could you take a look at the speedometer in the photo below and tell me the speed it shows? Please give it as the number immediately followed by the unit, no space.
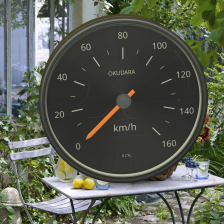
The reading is 0km/h
